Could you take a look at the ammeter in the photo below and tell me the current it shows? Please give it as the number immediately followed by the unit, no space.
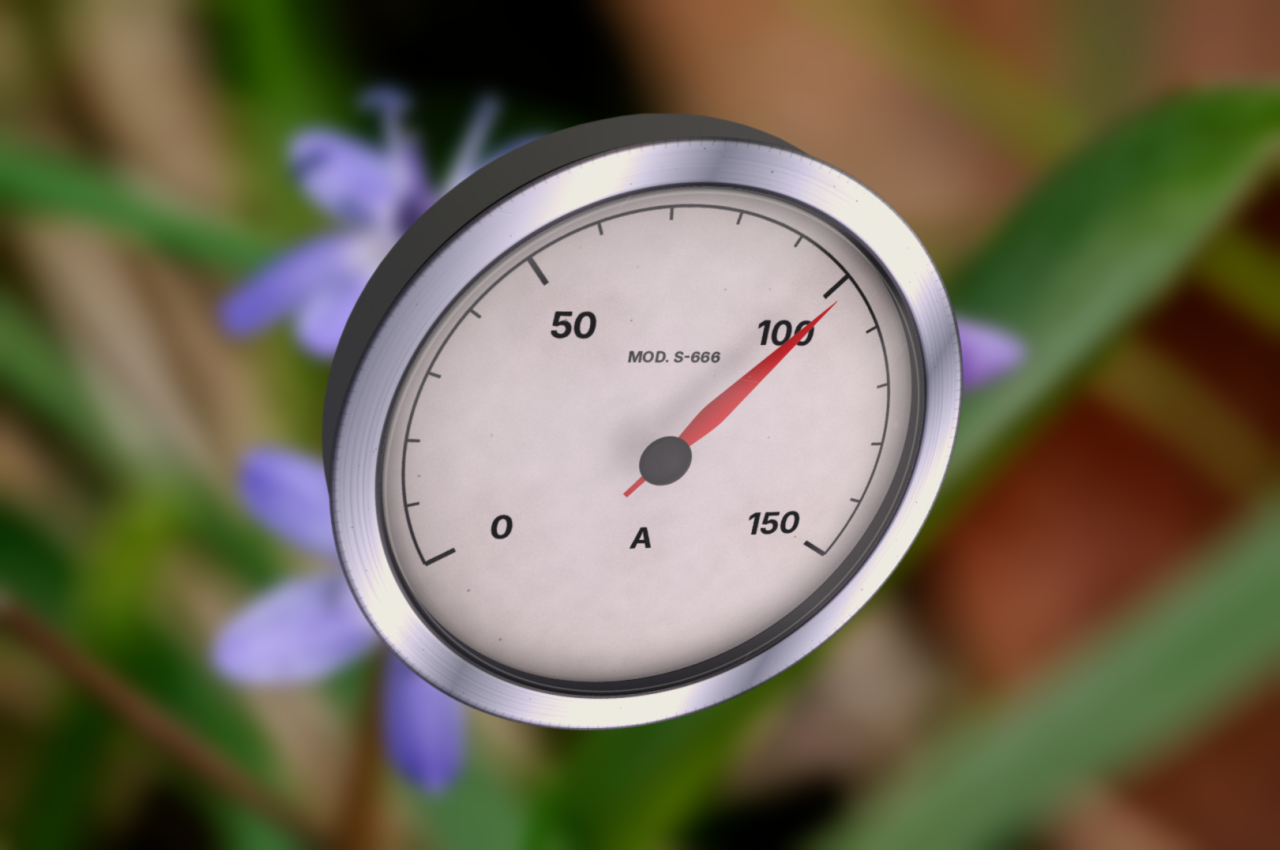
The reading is 100A
